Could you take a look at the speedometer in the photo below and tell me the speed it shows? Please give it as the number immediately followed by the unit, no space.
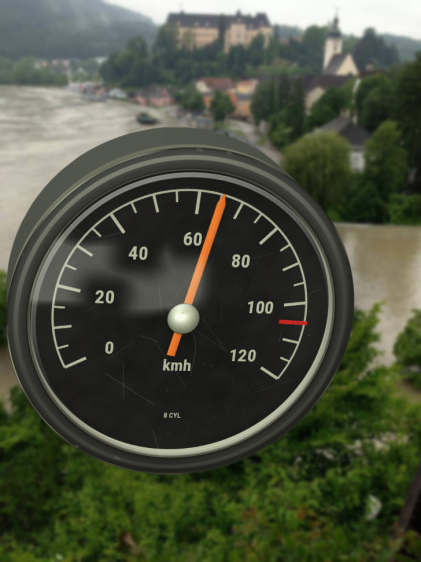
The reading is 65km/h
